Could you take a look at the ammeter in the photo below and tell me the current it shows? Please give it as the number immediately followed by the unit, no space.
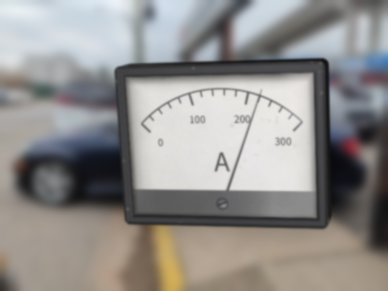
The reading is 220A
